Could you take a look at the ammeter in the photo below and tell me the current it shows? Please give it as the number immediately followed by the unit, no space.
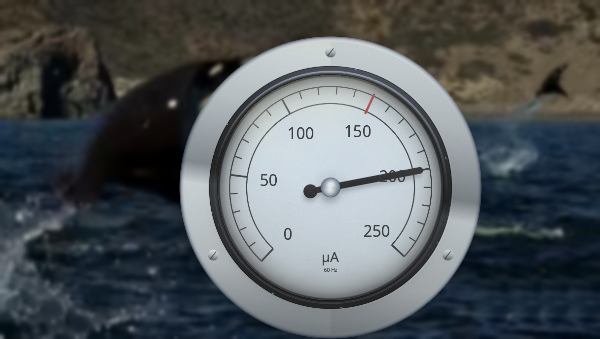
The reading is 200µA
